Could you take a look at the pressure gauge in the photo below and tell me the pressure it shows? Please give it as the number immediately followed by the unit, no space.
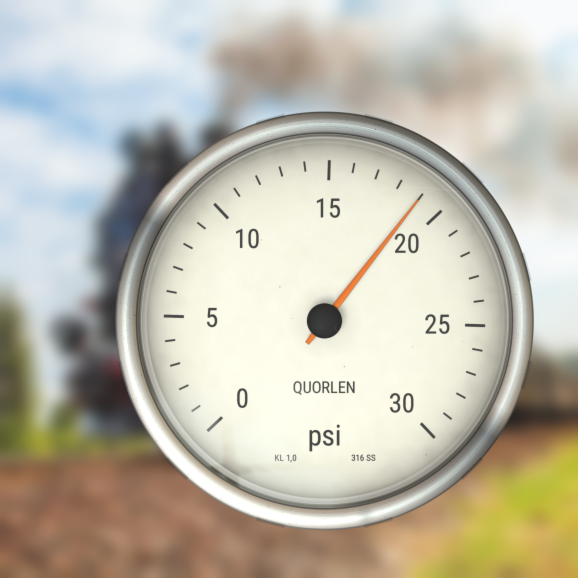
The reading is 19psi
